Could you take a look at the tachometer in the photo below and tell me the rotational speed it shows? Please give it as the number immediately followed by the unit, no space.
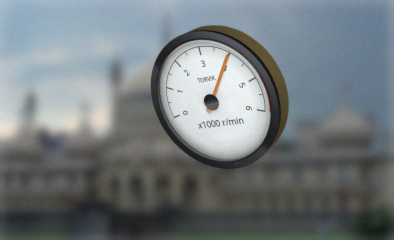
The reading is 4000rpm
